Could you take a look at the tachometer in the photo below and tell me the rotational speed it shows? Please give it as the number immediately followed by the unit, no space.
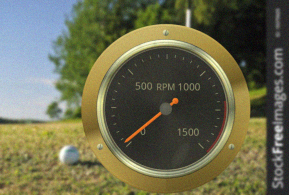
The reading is 25rpm
